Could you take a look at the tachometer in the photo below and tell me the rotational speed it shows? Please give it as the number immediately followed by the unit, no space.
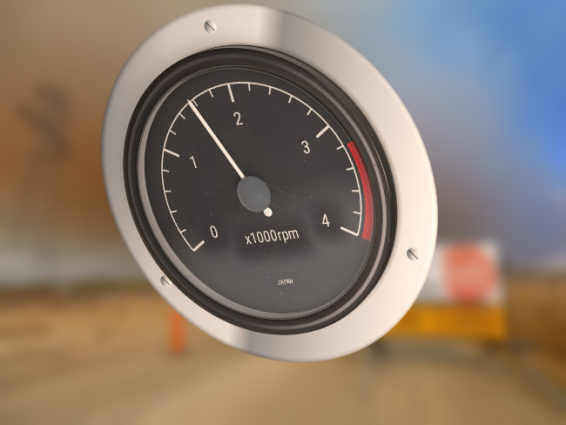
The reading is 1600rpm
